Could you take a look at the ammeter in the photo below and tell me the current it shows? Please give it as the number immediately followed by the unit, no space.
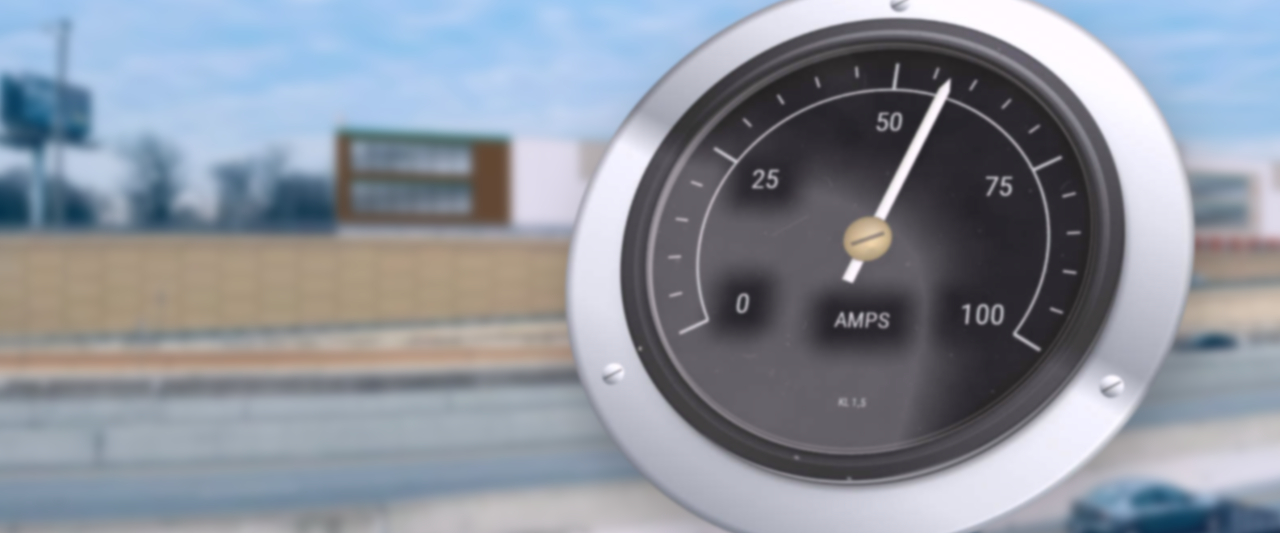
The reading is 57.5A
